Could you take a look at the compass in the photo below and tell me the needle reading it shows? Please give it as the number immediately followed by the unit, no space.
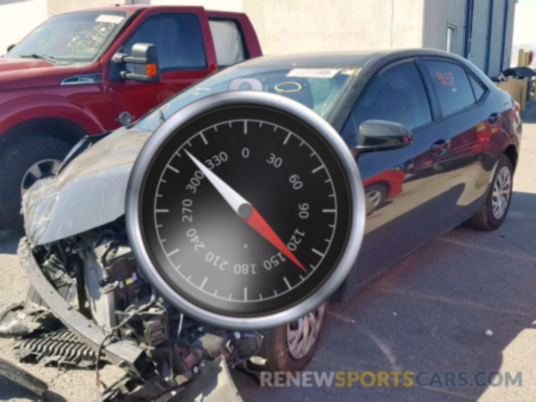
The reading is 135°
